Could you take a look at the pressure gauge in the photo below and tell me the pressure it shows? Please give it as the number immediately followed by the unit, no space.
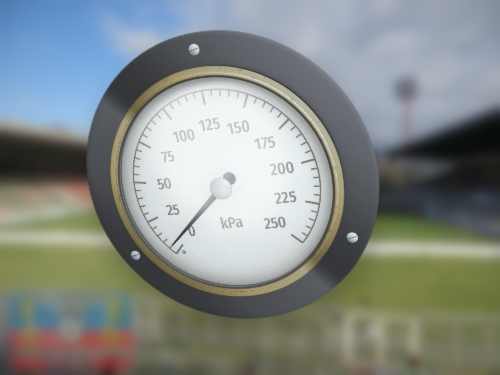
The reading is 5kPa
